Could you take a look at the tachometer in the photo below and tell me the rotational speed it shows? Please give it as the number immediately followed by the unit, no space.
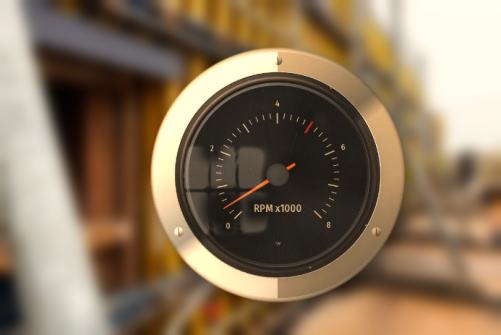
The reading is 400rpm
